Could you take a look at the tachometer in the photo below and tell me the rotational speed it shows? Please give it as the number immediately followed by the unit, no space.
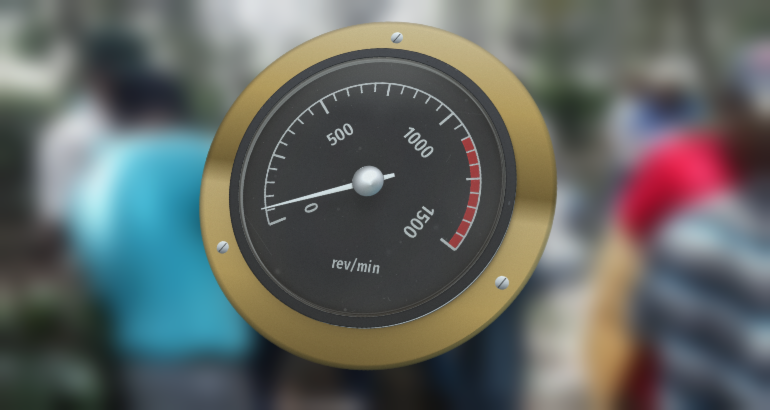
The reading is 50rpm
